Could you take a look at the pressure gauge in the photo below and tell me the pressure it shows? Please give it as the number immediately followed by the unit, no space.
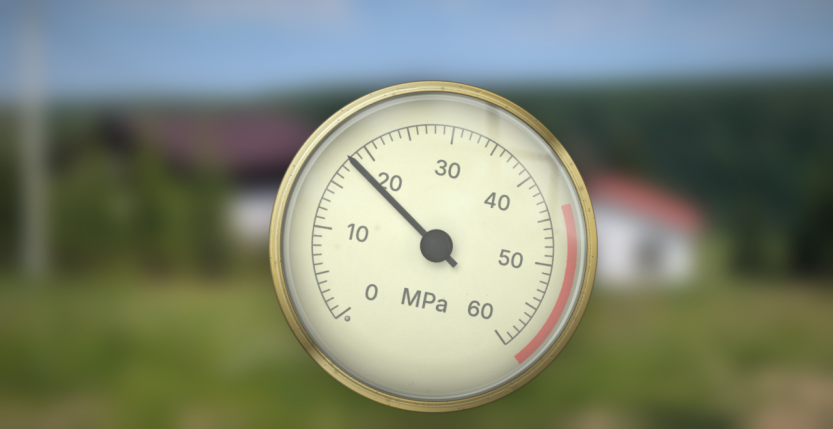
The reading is 18MPa
